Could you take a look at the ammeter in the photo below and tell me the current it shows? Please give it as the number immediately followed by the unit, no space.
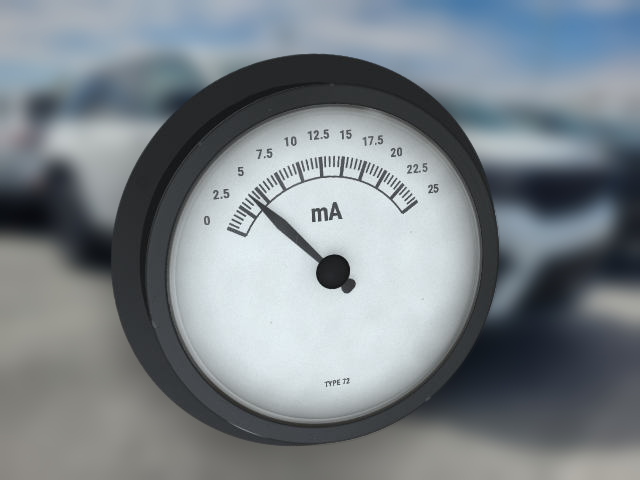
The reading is 4mA
